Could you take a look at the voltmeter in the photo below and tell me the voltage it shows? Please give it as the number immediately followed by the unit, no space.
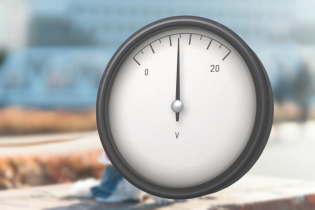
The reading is 10V
